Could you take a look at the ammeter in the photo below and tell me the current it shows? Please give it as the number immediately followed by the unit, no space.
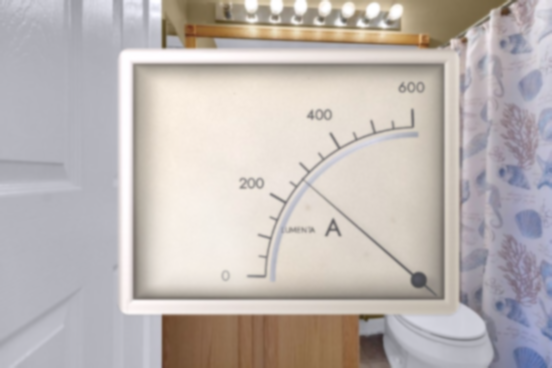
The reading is 275A
